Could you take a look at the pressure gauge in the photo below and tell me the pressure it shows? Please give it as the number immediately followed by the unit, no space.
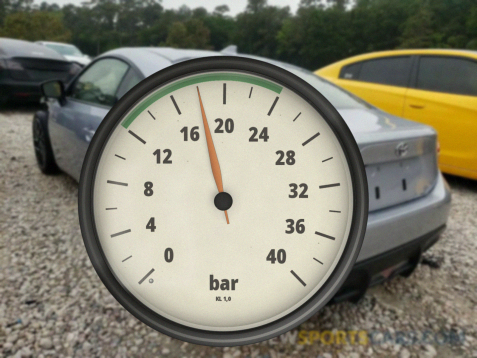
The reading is 18bar
